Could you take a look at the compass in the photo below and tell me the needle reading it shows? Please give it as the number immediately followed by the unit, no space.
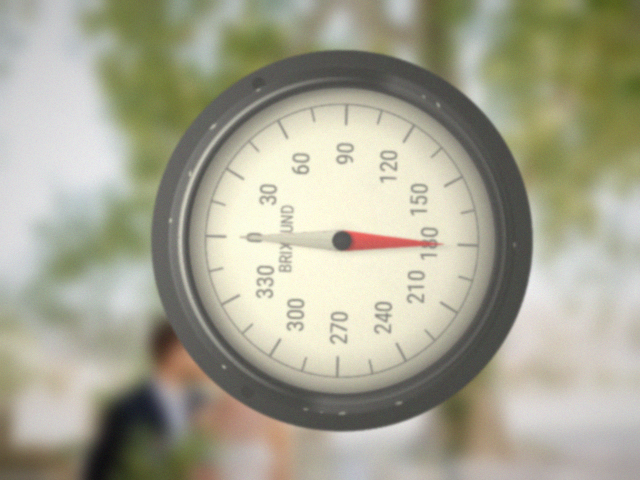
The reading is 180°
